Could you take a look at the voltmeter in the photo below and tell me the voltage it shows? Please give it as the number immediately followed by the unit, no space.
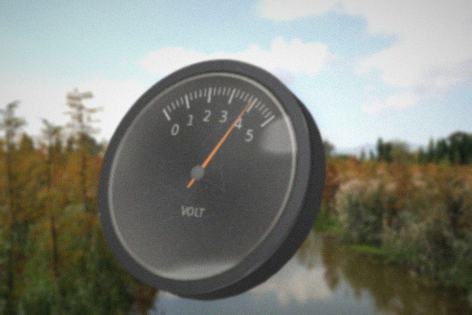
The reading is 4V
